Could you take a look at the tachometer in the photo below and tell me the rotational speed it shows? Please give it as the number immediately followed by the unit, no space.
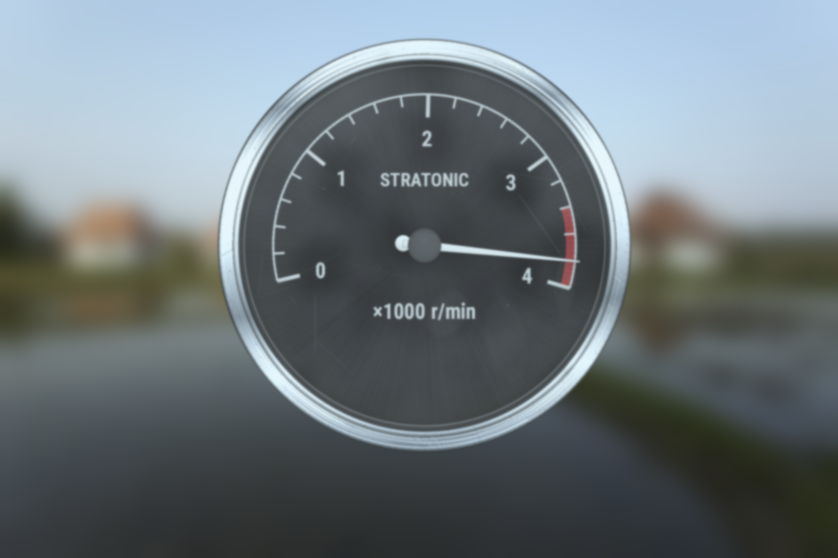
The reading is 3800rpm
